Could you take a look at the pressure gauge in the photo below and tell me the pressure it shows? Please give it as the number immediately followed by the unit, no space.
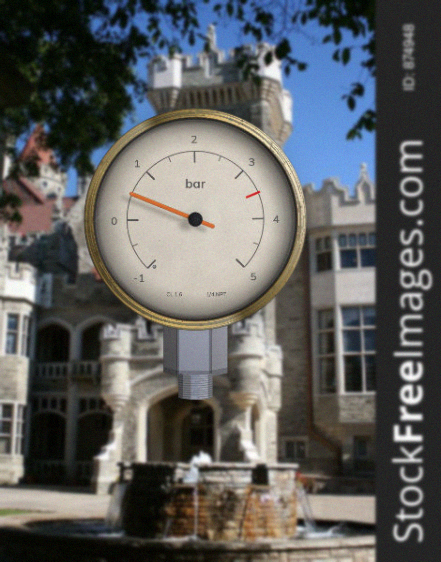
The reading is 0.5bar
